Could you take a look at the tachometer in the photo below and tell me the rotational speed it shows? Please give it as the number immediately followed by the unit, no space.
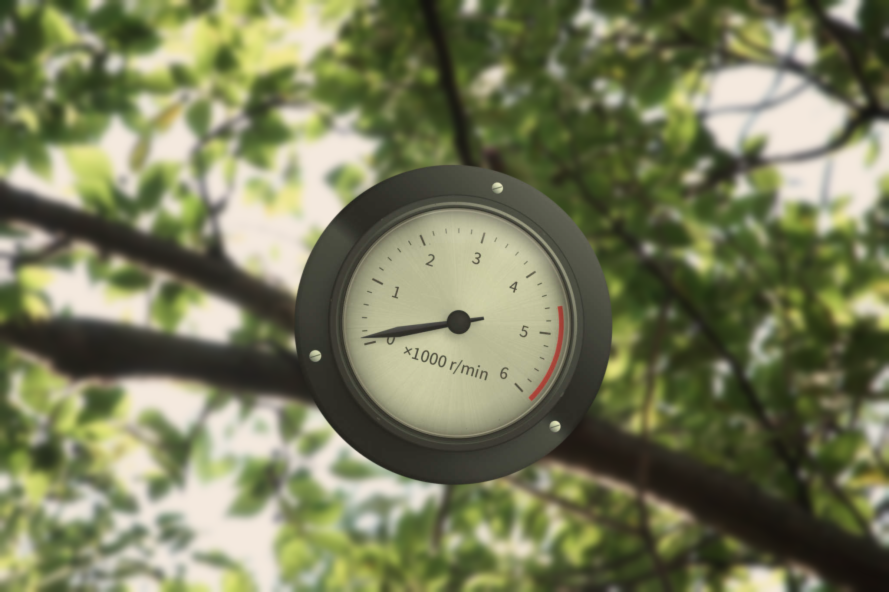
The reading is 100rpm
